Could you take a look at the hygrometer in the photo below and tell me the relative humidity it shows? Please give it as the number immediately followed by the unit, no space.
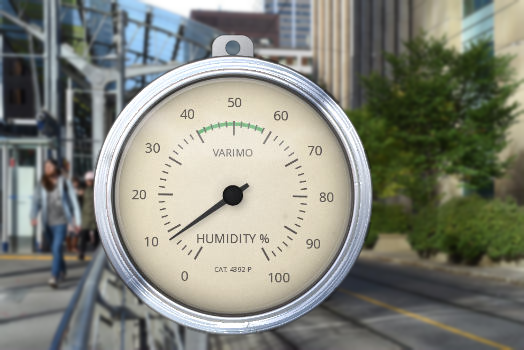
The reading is 8%
